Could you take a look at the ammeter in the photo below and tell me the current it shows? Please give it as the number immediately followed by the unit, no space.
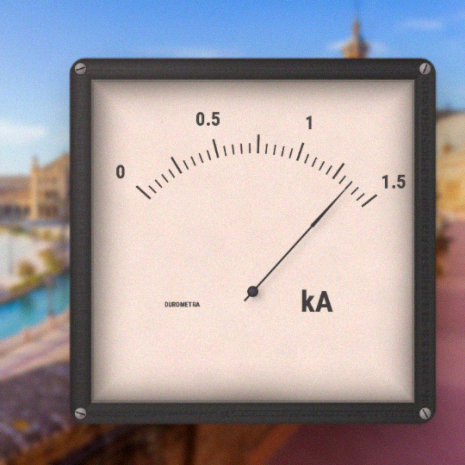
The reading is 1.35kA
